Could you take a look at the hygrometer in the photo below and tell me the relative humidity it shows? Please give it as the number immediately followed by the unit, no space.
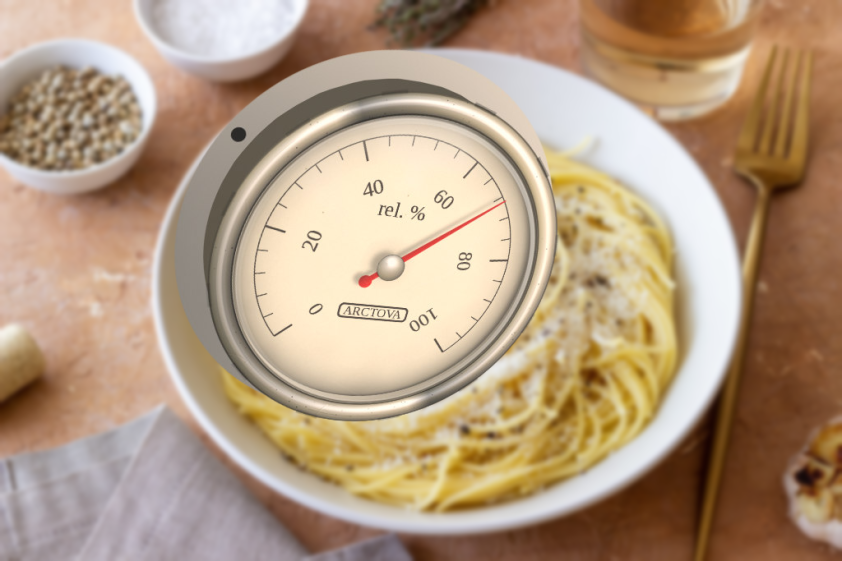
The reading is 68%
